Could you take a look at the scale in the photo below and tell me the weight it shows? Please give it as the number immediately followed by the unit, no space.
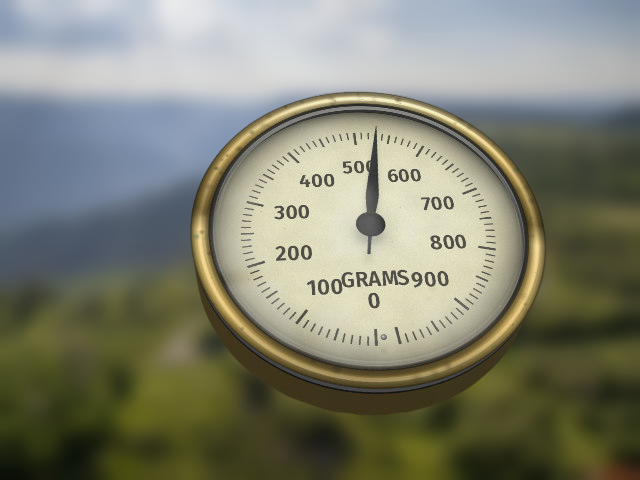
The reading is 530g
